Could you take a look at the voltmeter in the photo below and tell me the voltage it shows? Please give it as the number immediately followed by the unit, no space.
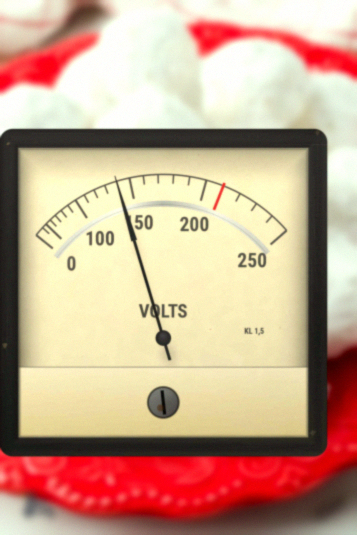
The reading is 140V
